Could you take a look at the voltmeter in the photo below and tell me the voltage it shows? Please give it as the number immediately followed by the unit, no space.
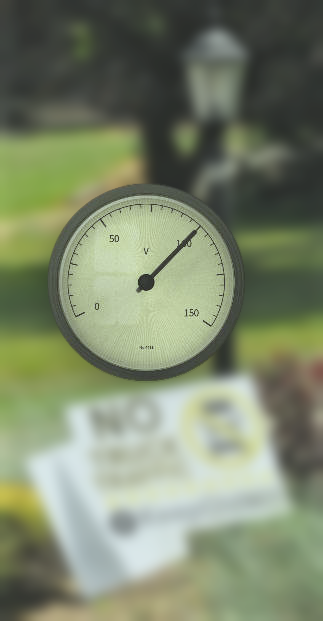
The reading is 100V
